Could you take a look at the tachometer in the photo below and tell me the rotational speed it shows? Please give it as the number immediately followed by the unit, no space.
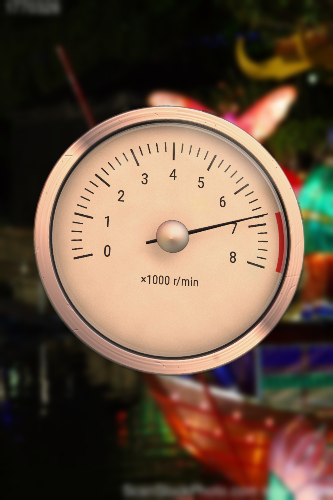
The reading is 6800rpm
